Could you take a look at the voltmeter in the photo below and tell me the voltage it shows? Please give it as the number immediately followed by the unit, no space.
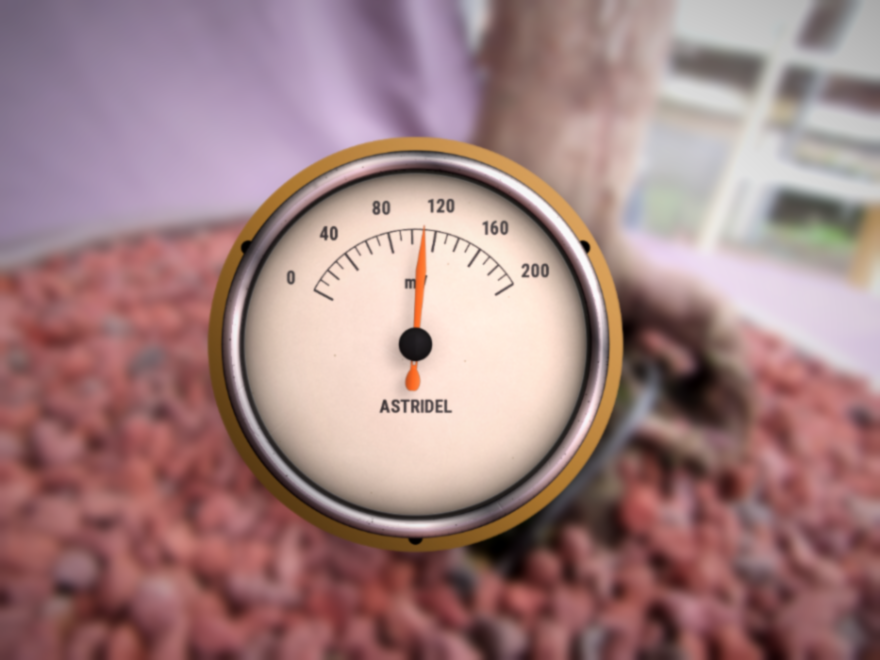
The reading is 110mV
